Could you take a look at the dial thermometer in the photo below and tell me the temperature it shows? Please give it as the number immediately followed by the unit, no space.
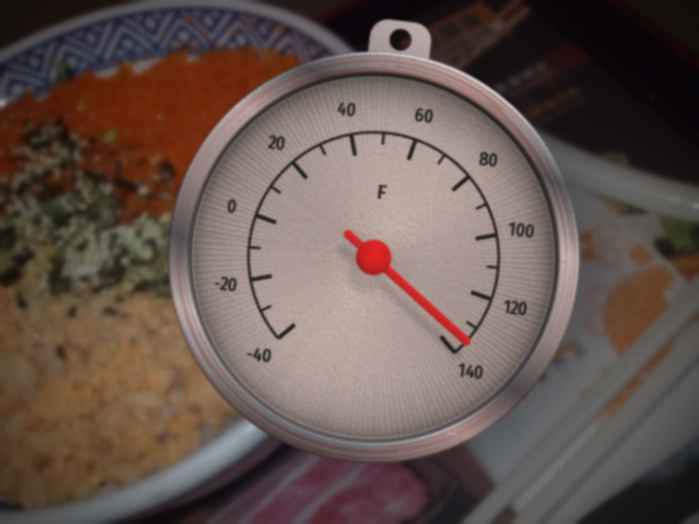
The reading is 135°F
